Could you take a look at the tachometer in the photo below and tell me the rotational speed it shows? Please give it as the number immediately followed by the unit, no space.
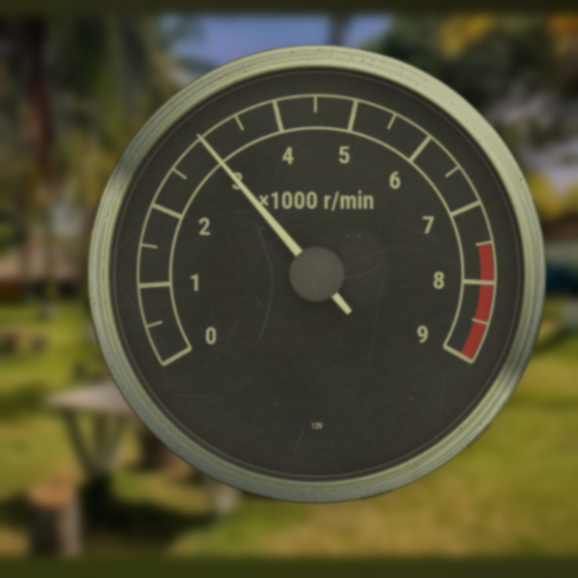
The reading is 3000rpm
